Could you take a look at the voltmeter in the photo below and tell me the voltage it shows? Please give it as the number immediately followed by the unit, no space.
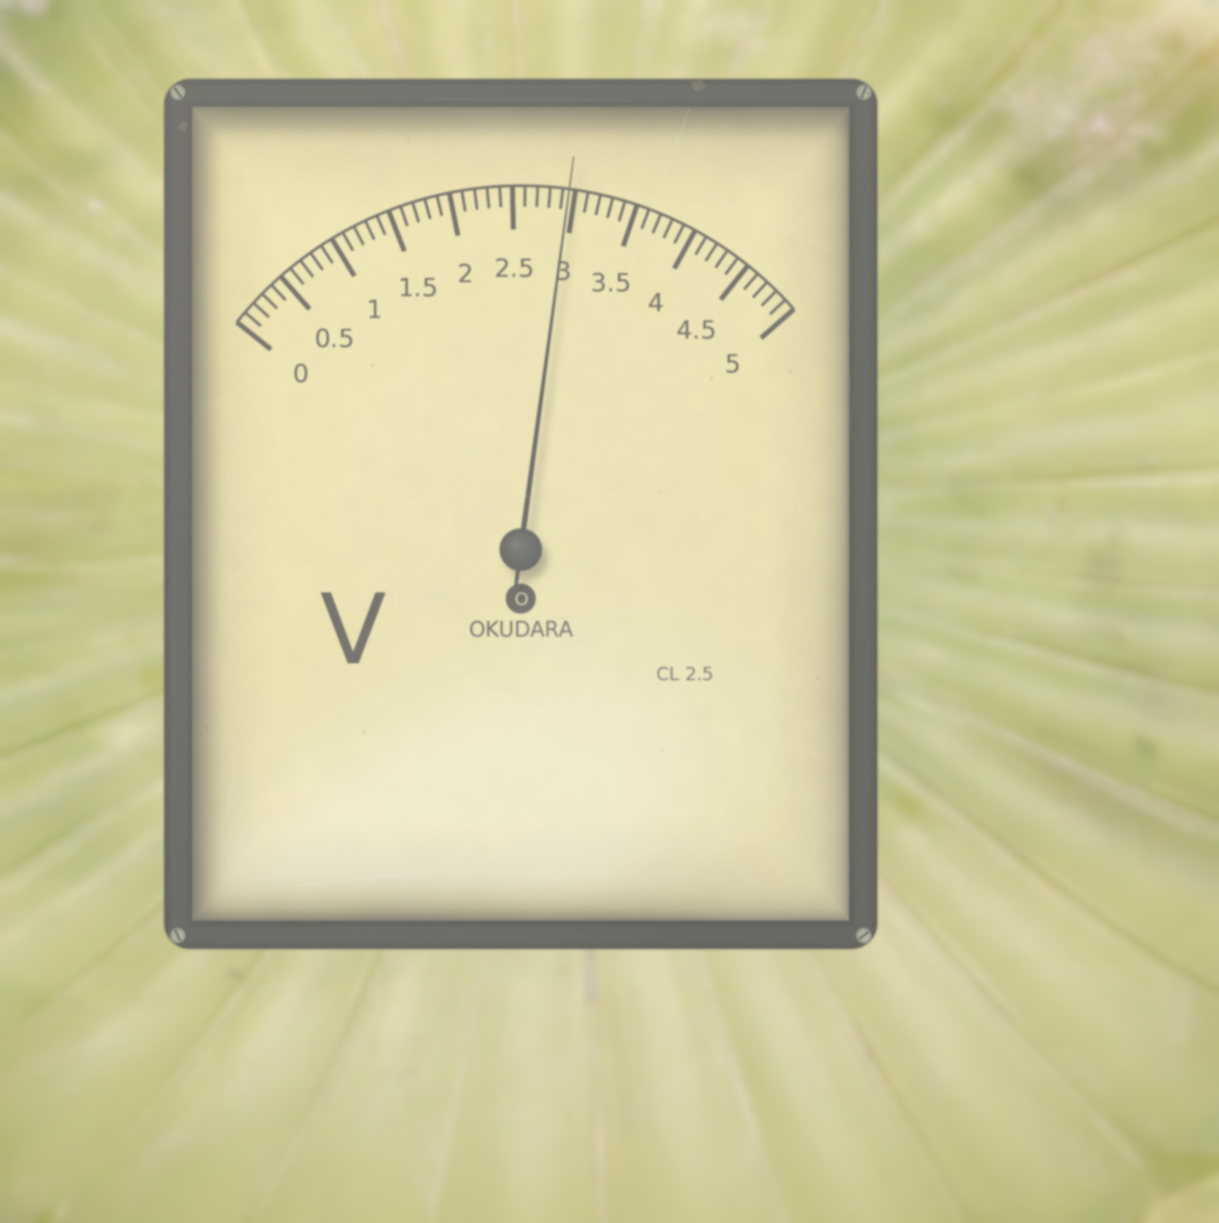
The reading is 2.95V
